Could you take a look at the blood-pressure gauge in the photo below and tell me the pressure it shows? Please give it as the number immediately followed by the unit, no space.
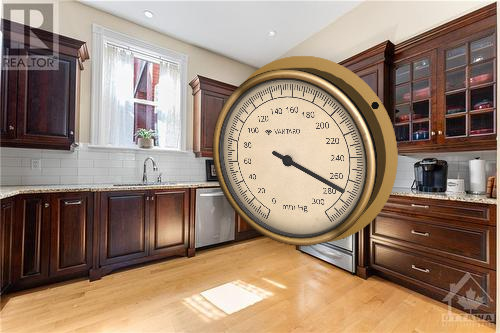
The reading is 270mmHg
